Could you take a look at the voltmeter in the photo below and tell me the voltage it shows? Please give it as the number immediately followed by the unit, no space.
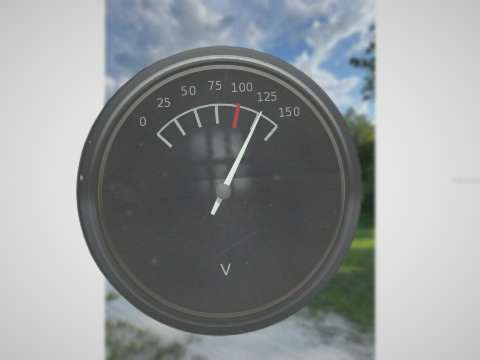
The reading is 125V
